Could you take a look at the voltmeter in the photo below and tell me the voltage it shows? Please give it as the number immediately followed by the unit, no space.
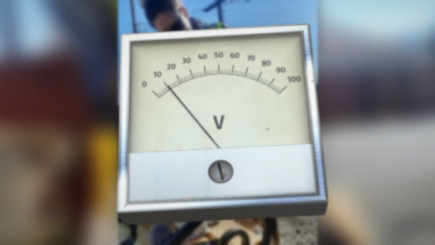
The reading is 10V
